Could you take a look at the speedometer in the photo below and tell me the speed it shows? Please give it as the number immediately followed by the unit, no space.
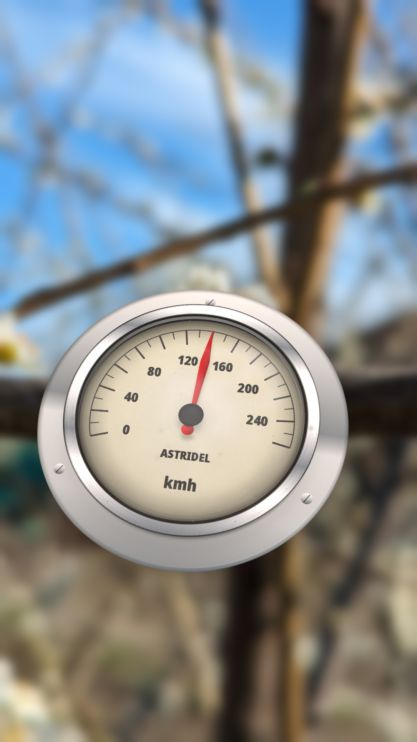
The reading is 140km/h
